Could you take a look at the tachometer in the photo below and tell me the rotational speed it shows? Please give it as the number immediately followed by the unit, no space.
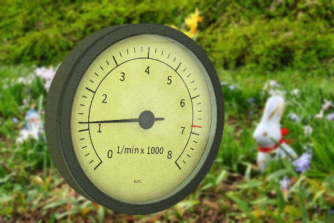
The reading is 1200rpm
